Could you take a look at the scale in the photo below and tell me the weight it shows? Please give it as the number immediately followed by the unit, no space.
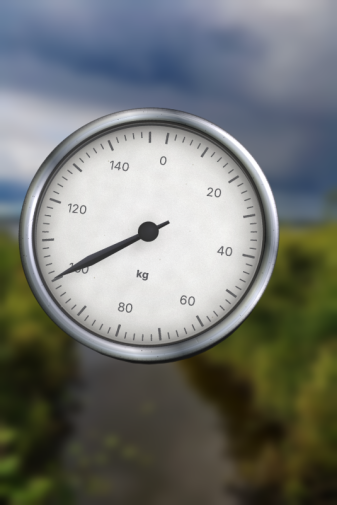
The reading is 100kg
